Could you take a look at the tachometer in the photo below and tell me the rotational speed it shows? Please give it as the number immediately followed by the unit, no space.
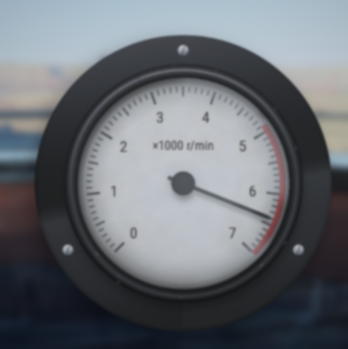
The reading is 6400rpm
